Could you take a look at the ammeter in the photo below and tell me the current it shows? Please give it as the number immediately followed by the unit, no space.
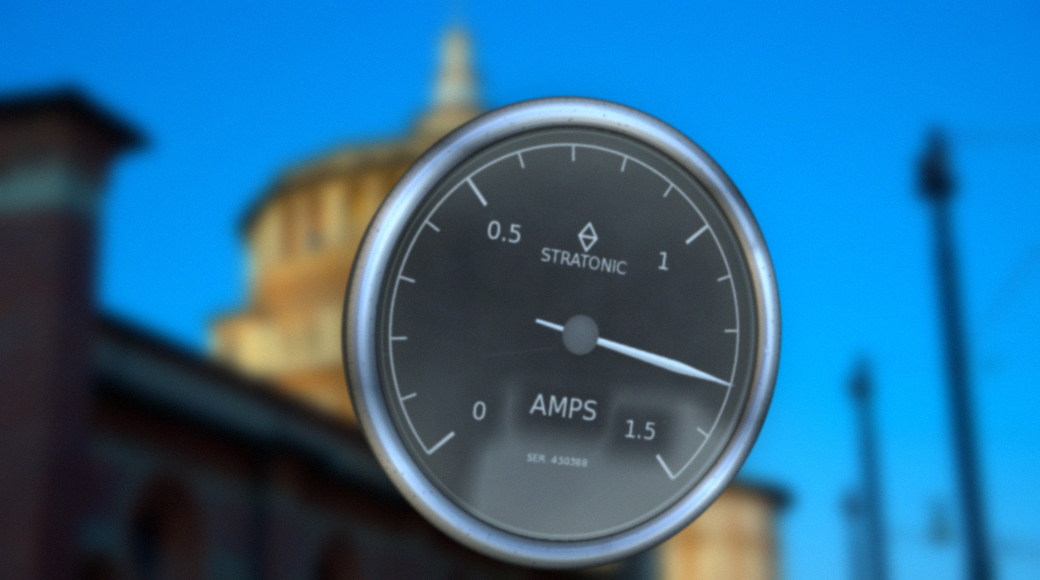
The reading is 1.3A
